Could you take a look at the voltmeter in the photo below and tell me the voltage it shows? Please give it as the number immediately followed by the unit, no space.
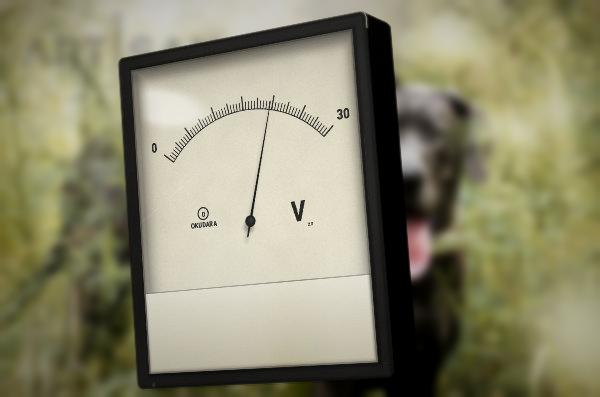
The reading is 20V
